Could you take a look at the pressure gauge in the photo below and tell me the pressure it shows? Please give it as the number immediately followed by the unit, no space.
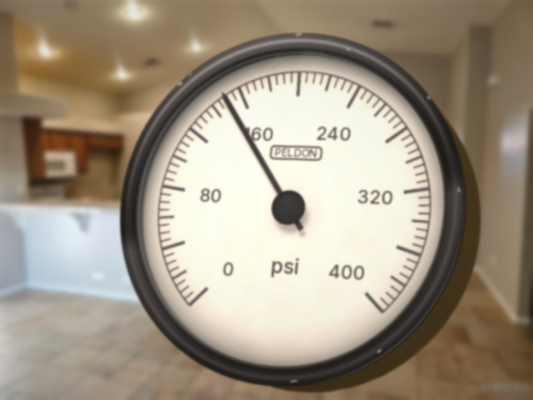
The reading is 150psi
